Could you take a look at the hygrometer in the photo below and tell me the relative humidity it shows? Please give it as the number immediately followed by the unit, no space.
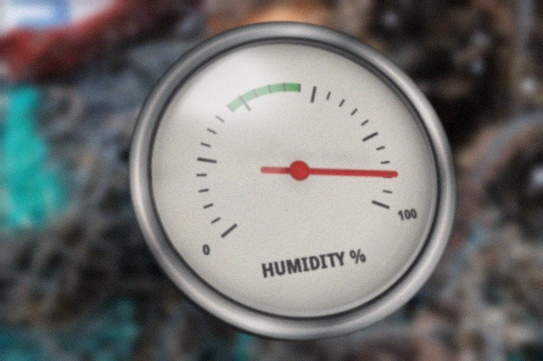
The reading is 92%
